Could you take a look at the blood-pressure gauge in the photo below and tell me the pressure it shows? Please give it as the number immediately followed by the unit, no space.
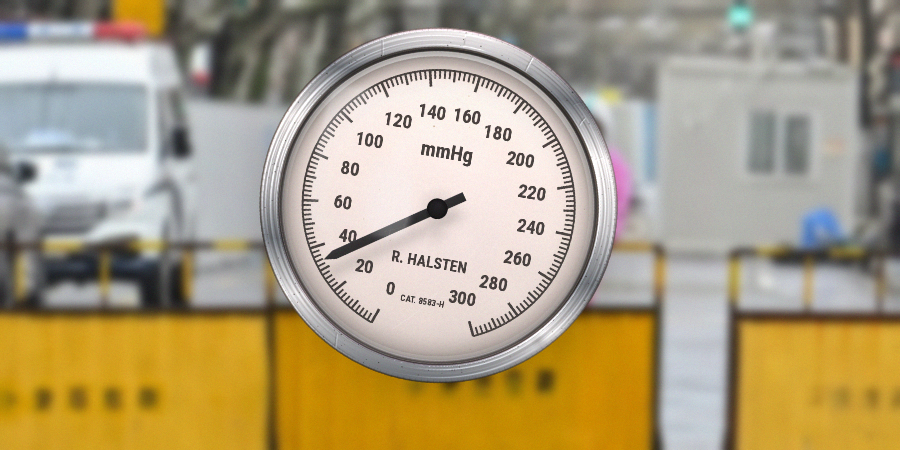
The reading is 34mmHg
